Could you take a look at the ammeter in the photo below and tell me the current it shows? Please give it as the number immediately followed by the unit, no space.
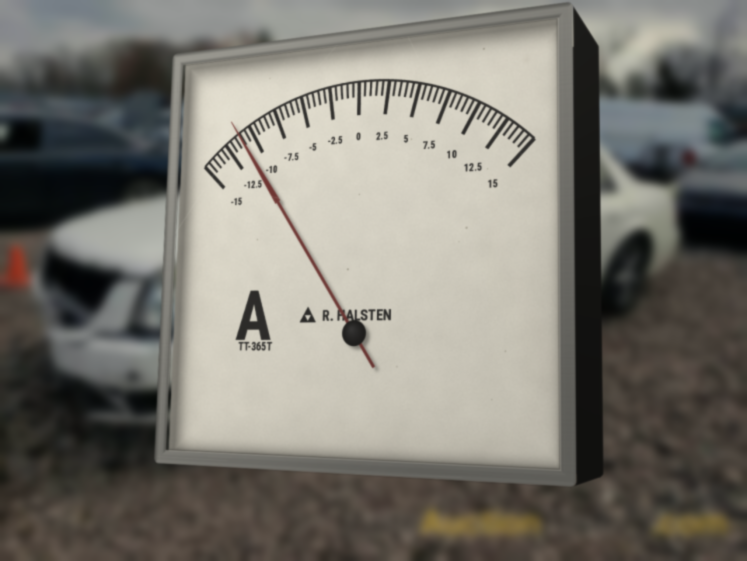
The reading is -11A
